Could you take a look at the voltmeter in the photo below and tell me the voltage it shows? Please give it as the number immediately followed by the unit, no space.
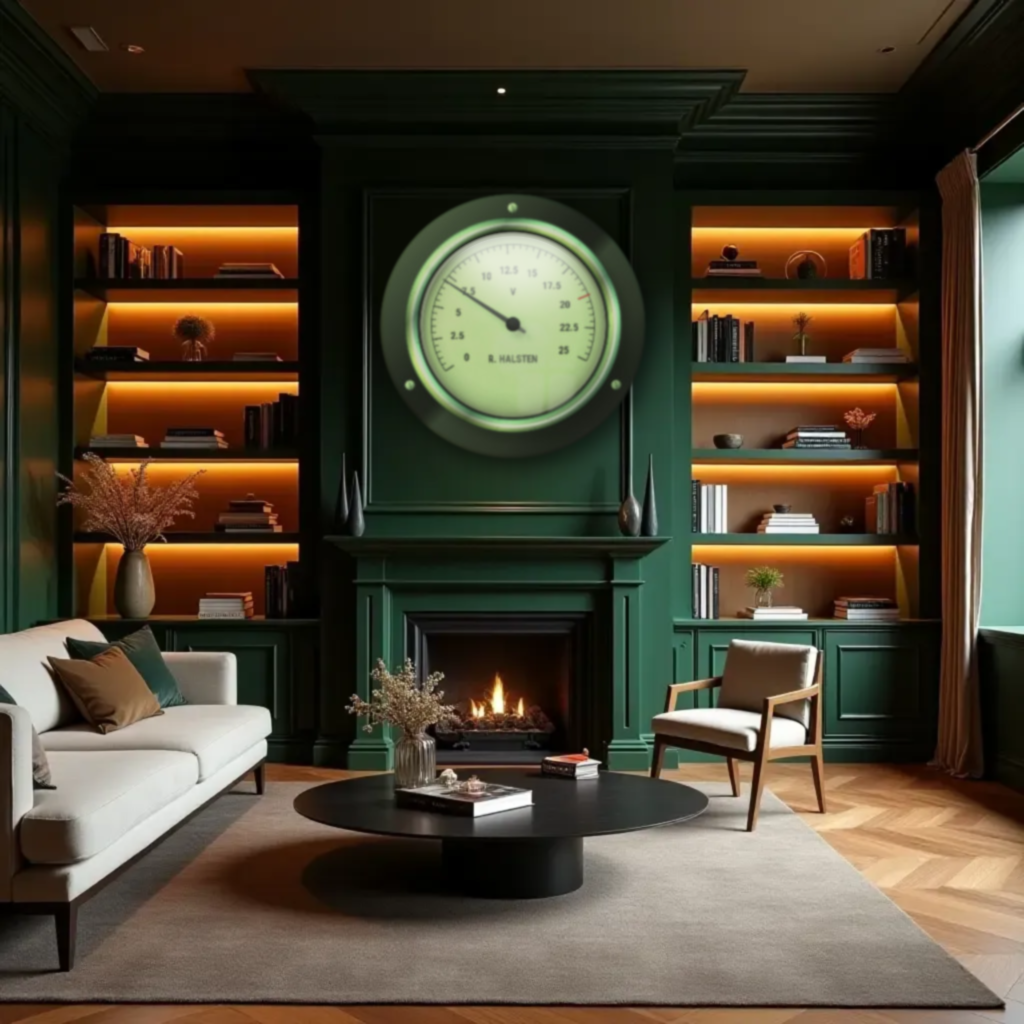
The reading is 7V
